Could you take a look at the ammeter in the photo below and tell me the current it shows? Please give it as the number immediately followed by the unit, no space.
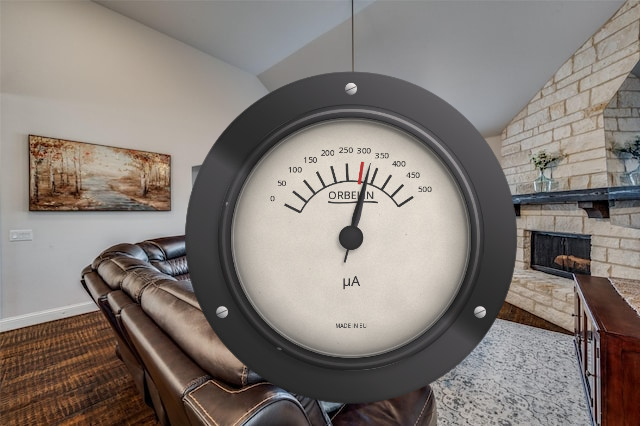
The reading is 325µA
